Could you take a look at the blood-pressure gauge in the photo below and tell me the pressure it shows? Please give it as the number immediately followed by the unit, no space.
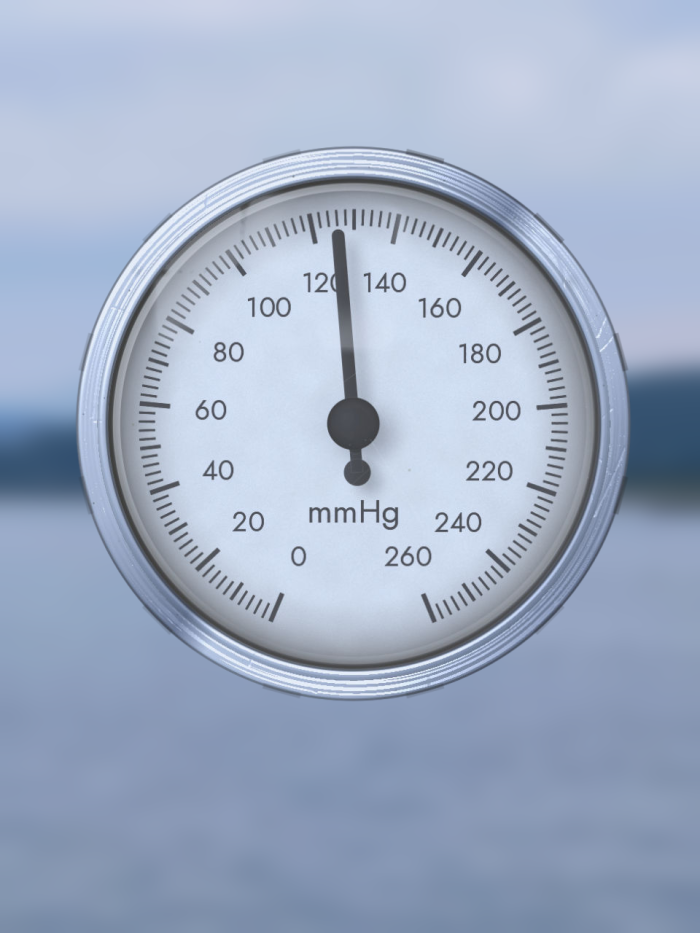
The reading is 126mmHg
